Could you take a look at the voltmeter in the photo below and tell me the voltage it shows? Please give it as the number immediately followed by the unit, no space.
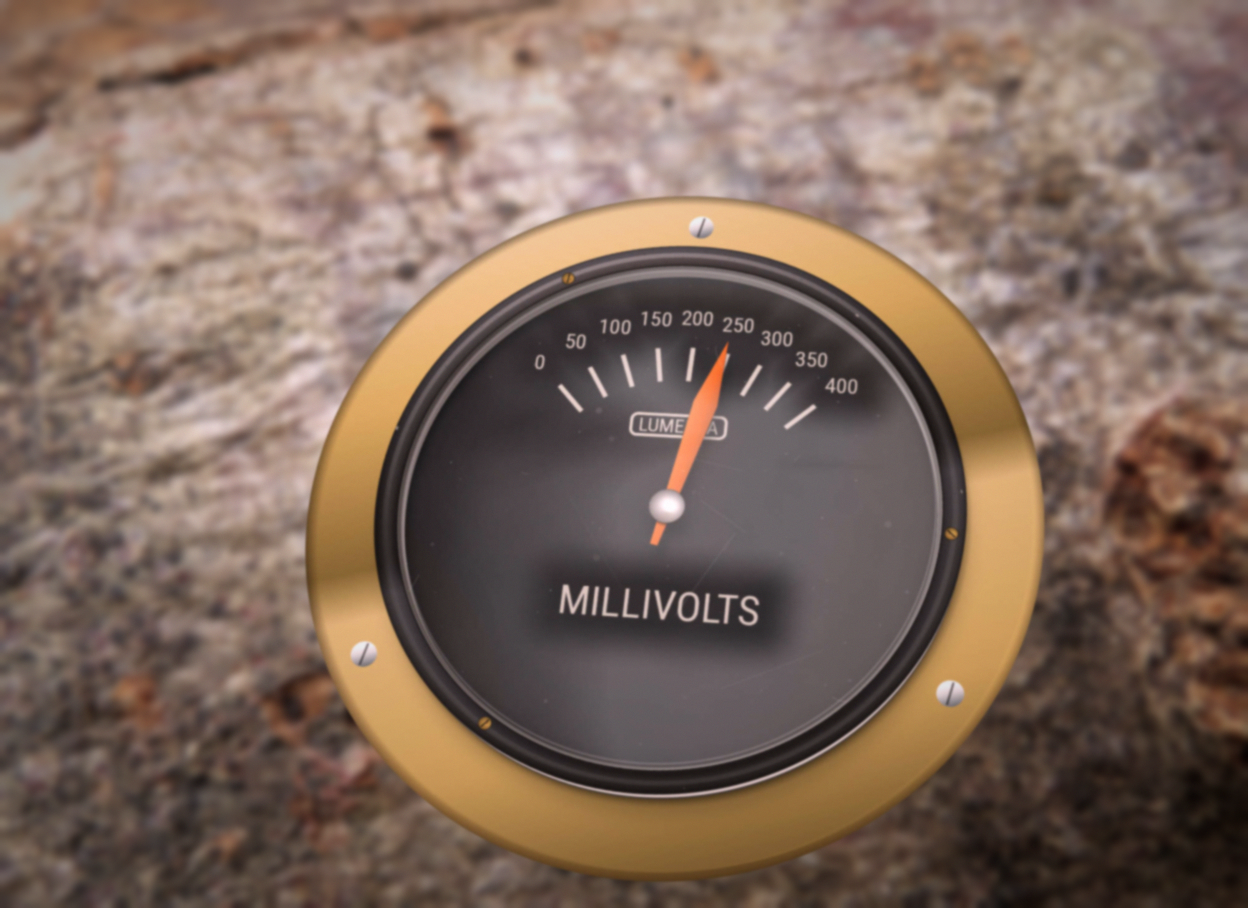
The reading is 250mV
